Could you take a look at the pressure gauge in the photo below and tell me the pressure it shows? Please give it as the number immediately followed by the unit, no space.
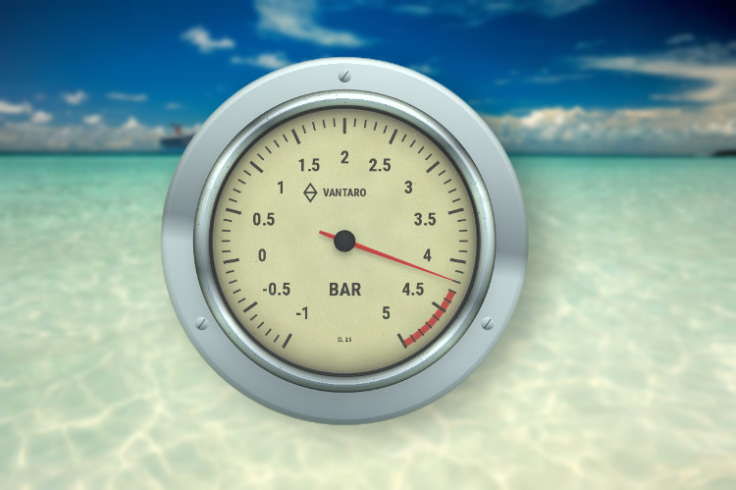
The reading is 4.2bar
